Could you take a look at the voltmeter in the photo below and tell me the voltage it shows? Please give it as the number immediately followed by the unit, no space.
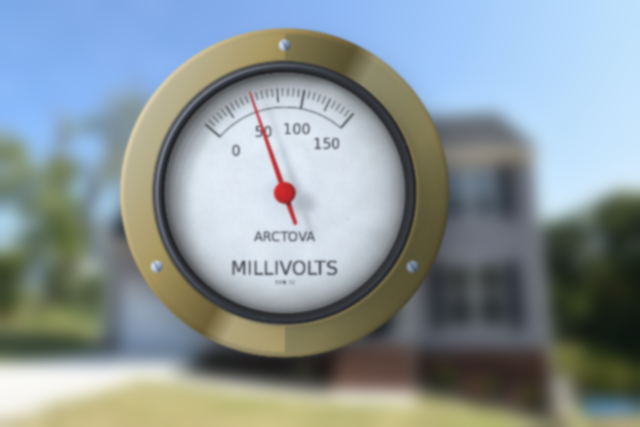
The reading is 50mV
